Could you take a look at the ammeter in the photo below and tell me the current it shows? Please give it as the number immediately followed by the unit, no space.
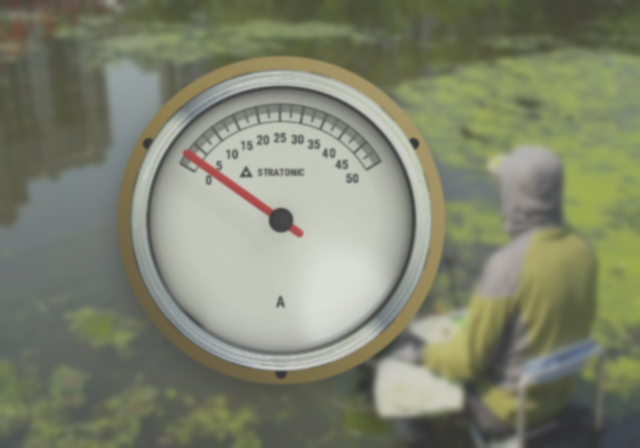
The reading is 2.5A
